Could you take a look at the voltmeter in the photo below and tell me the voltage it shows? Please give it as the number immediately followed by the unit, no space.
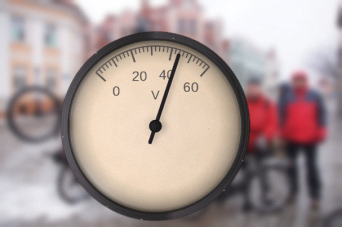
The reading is 44V
